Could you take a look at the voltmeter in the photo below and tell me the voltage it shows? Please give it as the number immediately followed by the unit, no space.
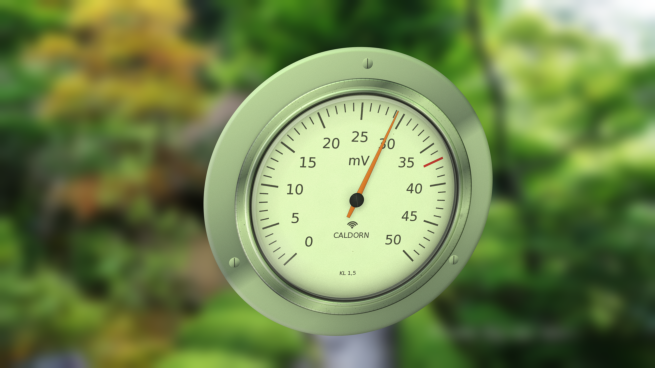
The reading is 29mV
